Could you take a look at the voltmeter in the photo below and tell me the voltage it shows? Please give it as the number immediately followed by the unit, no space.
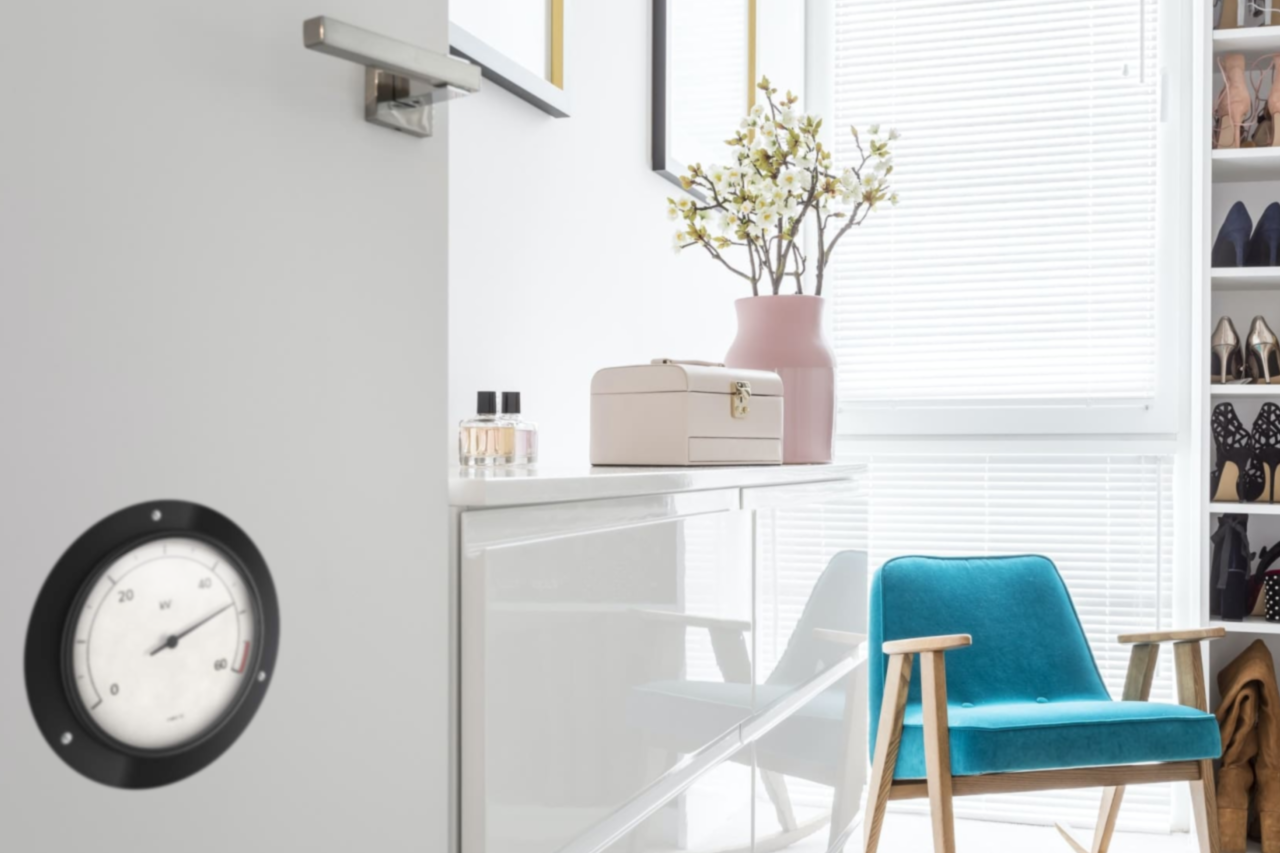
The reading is 47.5kV
